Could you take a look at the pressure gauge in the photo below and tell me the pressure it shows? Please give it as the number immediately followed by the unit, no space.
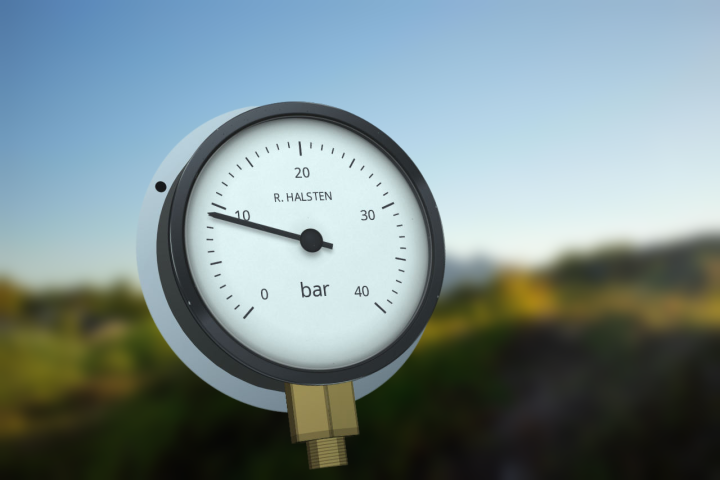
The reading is 9bar
